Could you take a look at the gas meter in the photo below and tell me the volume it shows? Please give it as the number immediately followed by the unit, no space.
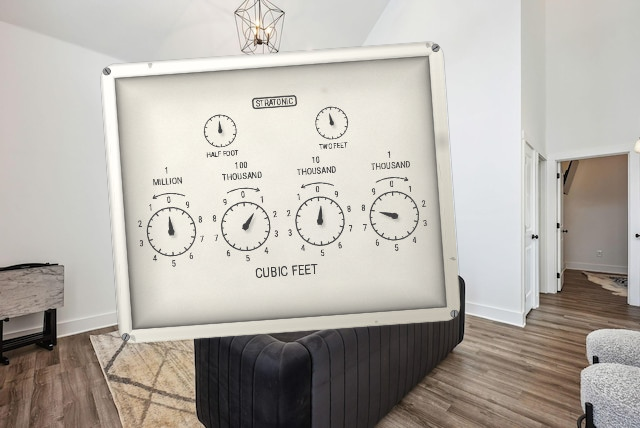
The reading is 9800ft³
